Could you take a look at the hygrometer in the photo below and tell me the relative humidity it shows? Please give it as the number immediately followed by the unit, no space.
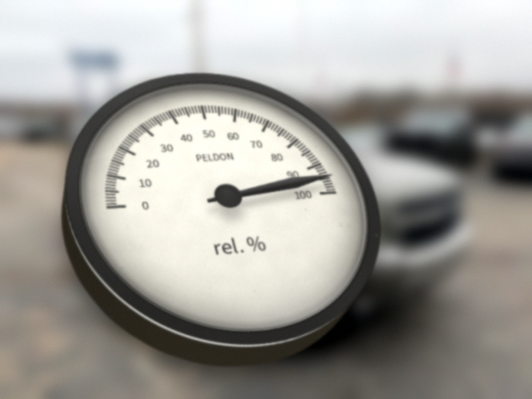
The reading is 95%
